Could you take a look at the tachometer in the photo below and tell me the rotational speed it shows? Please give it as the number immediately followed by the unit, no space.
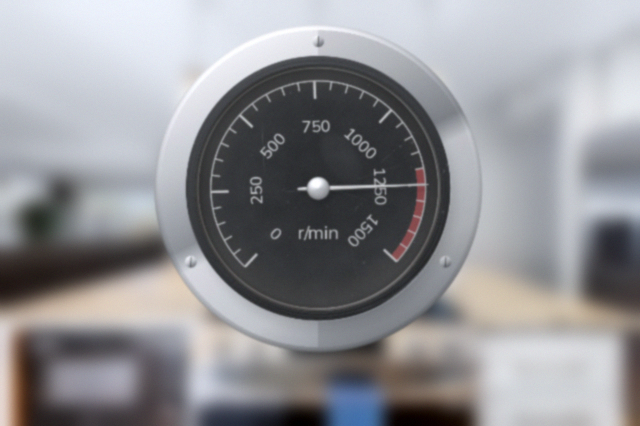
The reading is 1250rpm
